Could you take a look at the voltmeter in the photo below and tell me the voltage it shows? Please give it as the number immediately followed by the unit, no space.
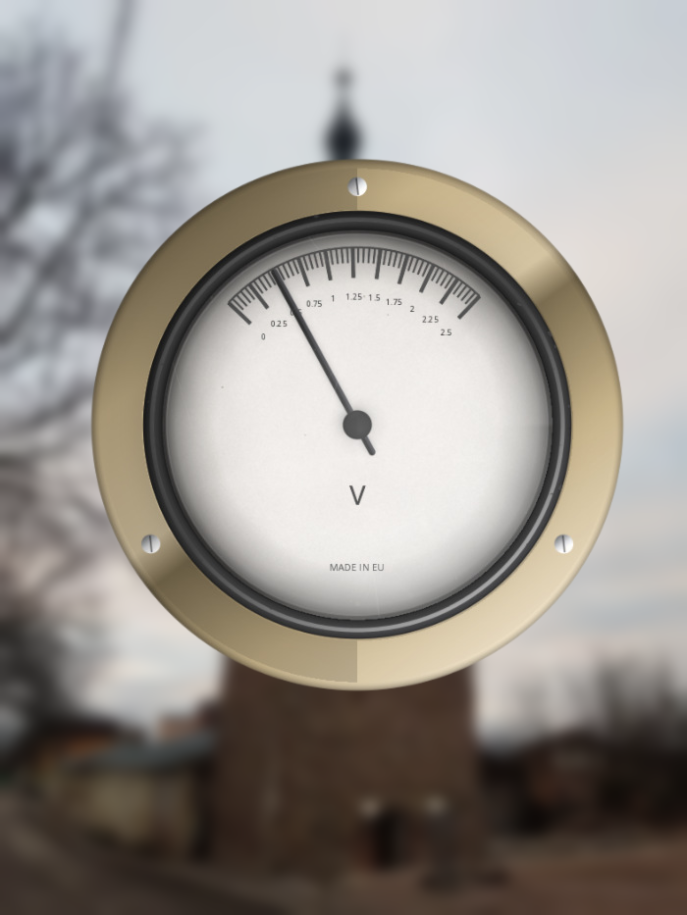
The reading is 0.5V
